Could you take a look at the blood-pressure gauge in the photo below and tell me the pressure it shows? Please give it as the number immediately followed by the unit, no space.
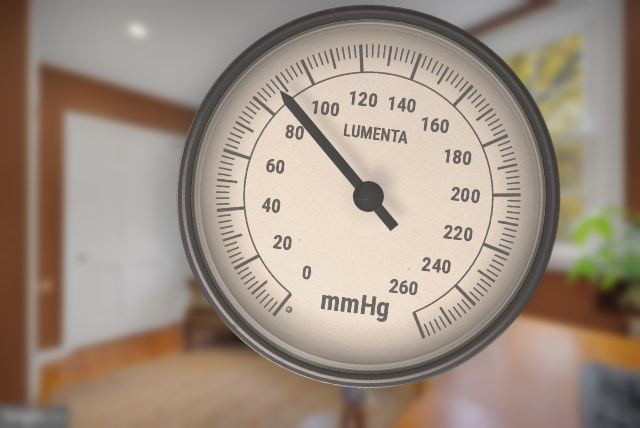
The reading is 88mmHg
